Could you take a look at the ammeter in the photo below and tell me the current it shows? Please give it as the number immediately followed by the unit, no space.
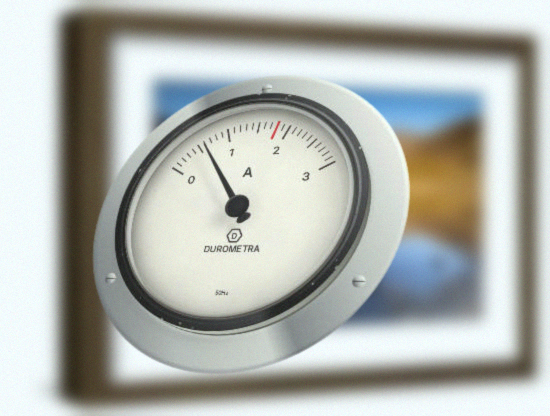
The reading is 0.6A
